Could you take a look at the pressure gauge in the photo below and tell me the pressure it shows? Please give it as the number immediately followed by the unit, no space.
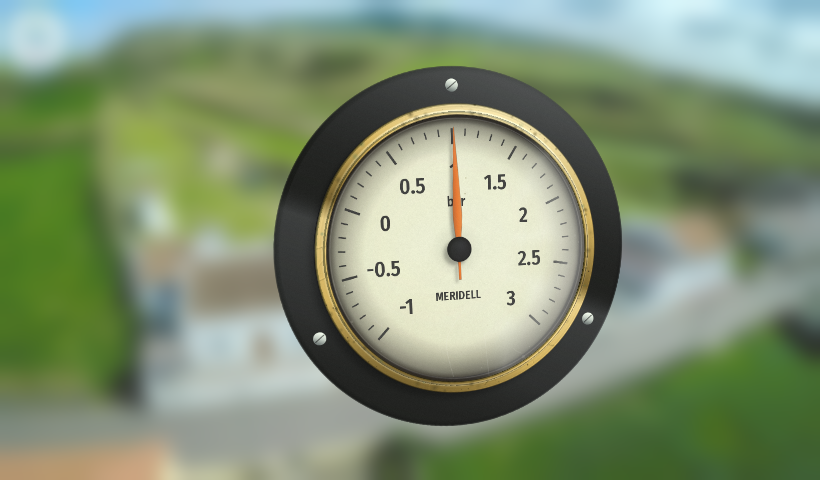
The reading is 1bar
